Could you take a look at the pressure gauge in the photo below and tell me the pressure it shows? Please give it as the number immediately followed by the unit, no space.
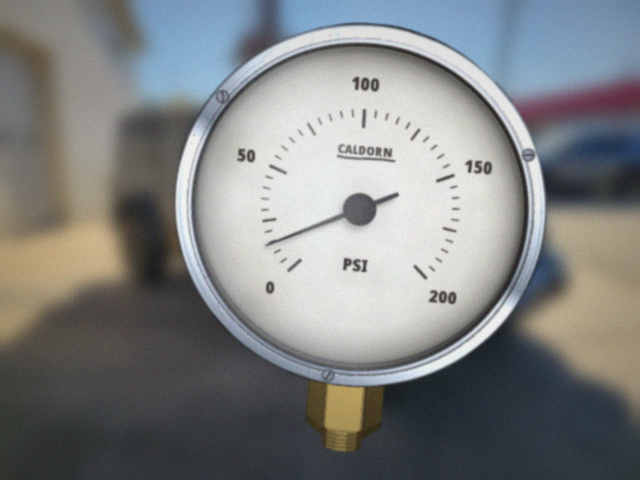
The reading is 15psi
